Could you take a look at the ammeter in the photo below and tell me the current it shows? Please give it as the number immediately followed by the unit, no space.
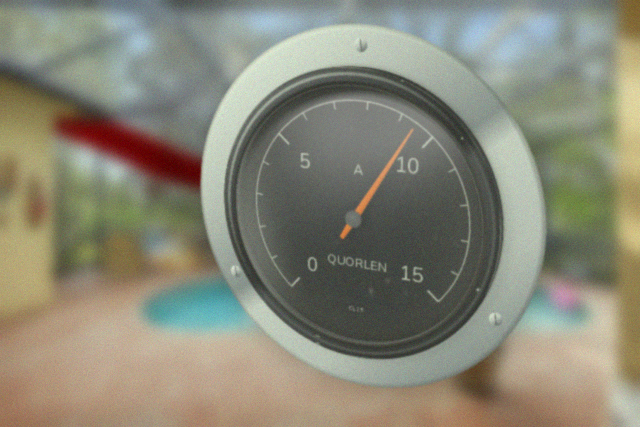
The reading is 9.5A
